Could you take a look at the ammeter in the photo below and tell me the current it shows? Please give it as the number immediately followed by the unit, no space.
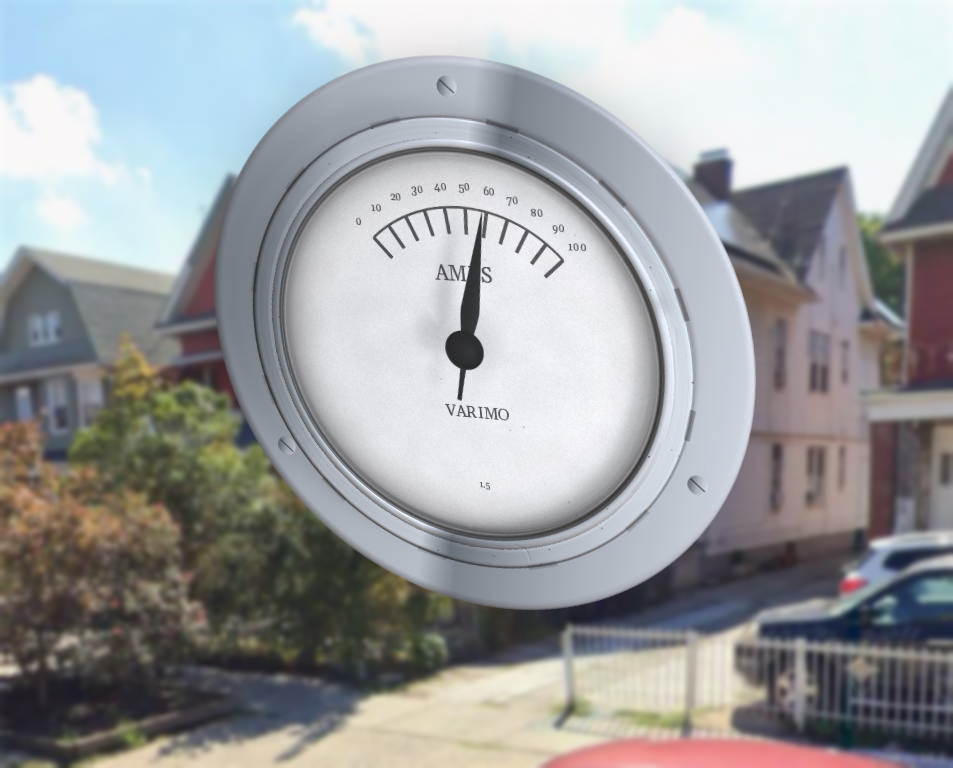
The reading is 60A
